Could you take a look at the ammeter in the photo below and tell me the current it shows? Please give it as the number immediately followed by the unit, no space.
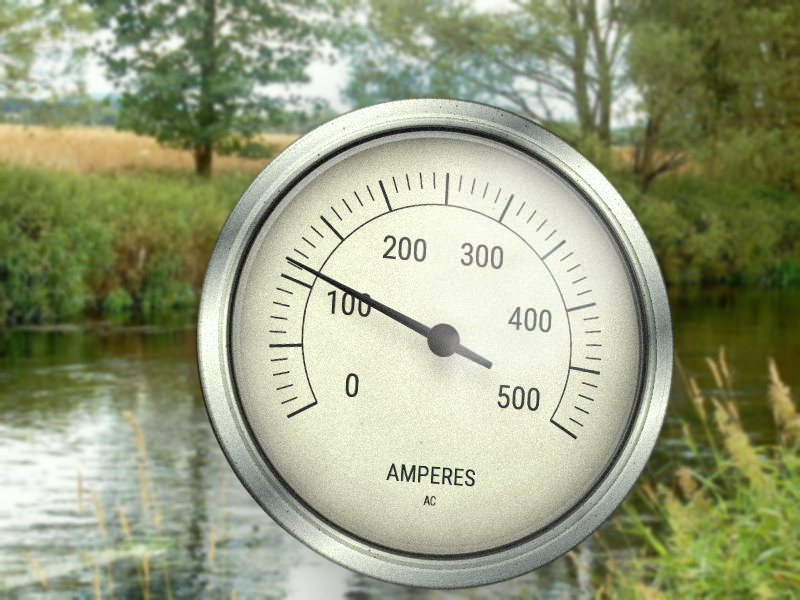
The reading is 110A
